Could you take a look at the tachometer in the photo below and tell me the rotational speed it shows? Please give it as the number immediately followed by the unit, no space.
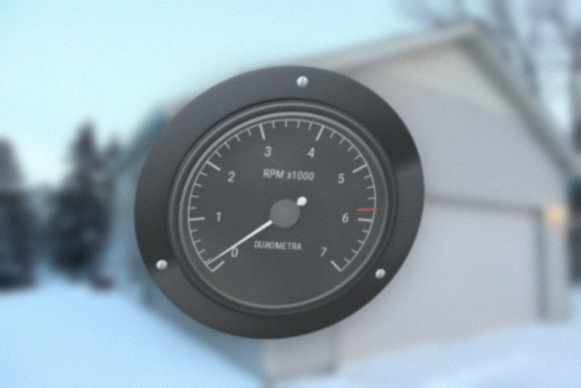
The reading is 200rpm
